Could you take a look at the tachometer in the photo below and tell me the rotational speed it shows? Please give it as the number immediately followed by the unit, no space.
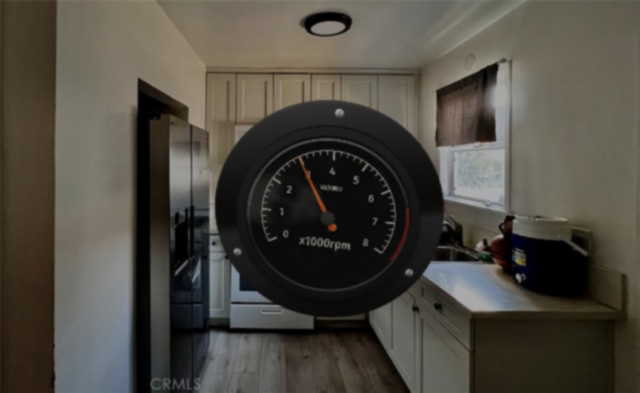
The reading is 3000rpm
